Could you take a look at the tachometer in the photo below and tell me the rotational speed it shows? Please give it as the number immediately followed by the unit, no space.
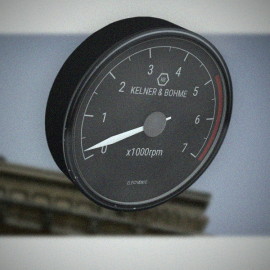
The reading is 250rpm
